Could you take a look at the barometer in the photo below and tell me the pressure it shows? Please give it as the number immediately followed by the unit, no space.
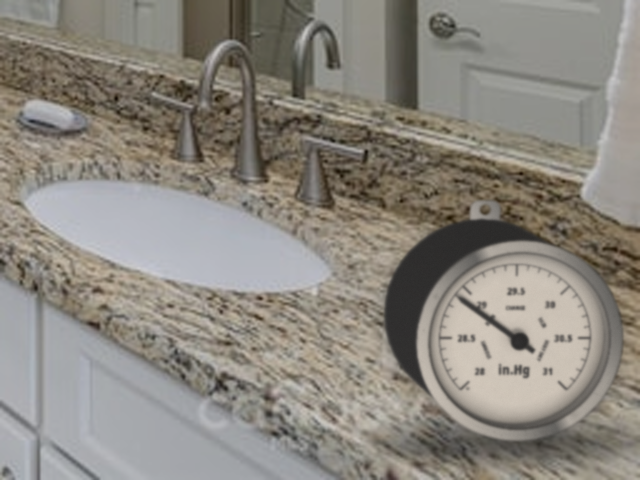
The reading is 28.9inHg
